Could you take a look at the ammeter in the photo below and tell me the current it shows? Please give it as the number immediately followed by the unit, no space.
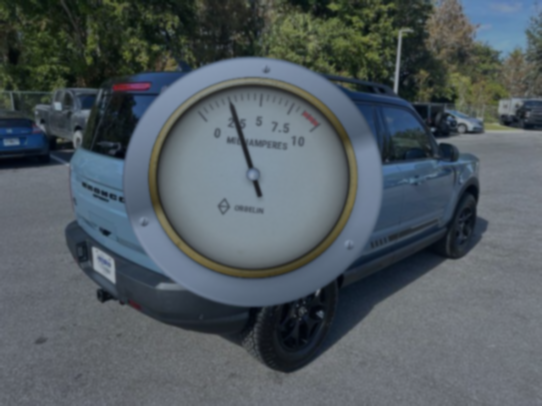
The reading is 2.5mA
